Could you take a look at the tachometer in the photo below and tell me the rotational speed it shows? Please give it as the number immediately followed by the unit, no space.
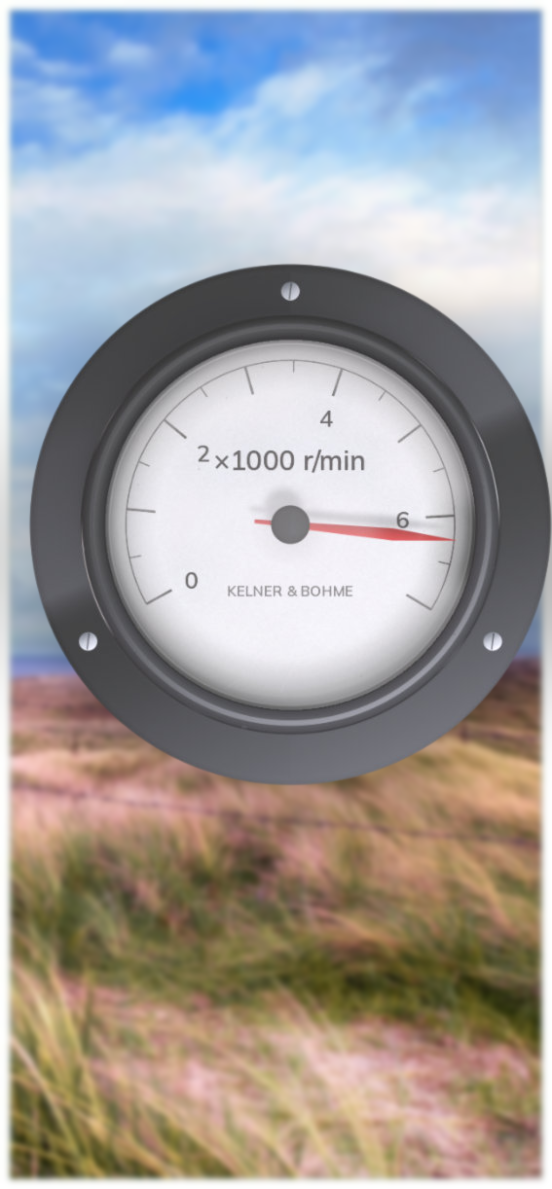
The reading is 6250rpm
